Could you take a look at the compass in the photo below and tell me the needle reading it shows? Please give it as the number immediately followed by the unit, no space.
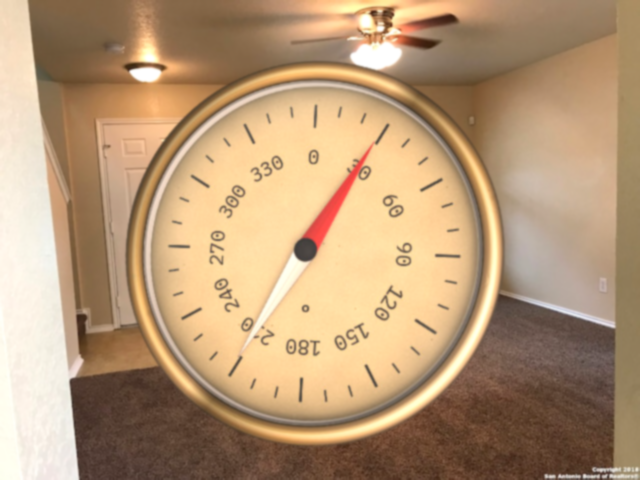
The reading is 30°
